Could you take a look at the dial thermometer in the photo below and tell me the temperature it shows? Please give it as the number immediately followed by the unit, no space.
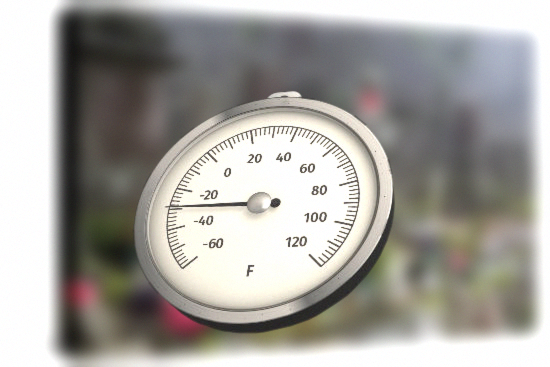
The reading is -30°F
